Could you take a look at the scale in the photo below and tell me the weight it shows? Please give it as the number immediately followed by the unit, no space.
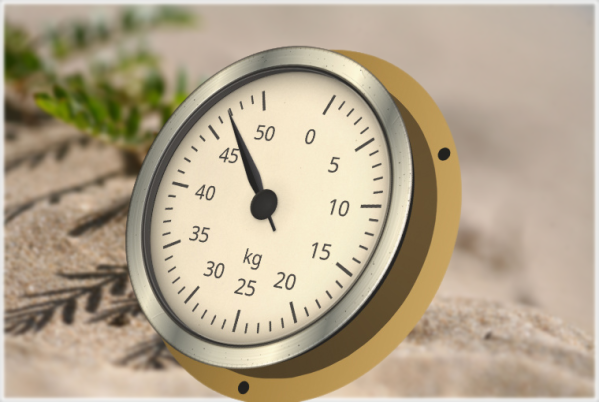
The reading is 47kg
